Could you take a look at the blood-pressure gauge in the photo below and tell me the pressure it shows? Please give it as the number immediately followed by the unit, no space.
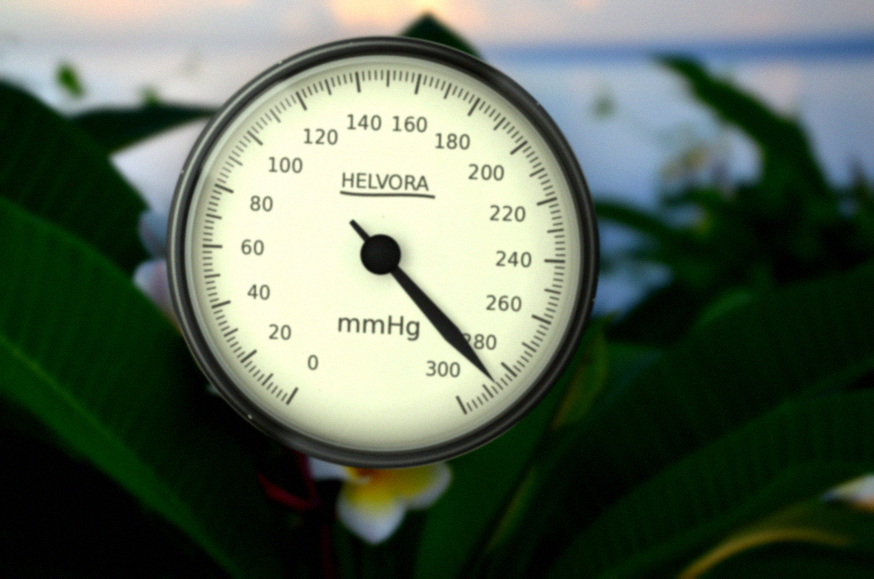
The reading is 286mmHg
